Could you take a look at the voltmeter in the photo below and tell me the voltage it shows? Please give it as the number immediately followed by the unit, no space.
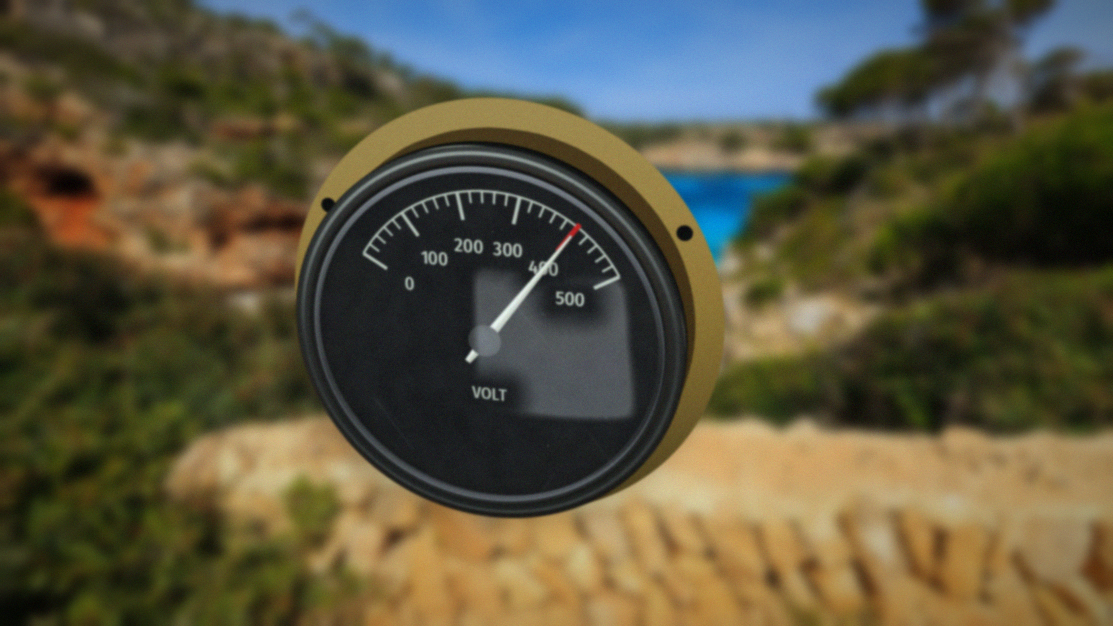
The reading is 400V
